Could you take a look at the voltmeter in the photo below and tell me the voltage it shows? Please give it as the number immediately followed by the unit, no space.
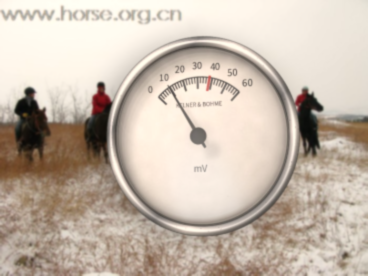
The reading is 10mV
